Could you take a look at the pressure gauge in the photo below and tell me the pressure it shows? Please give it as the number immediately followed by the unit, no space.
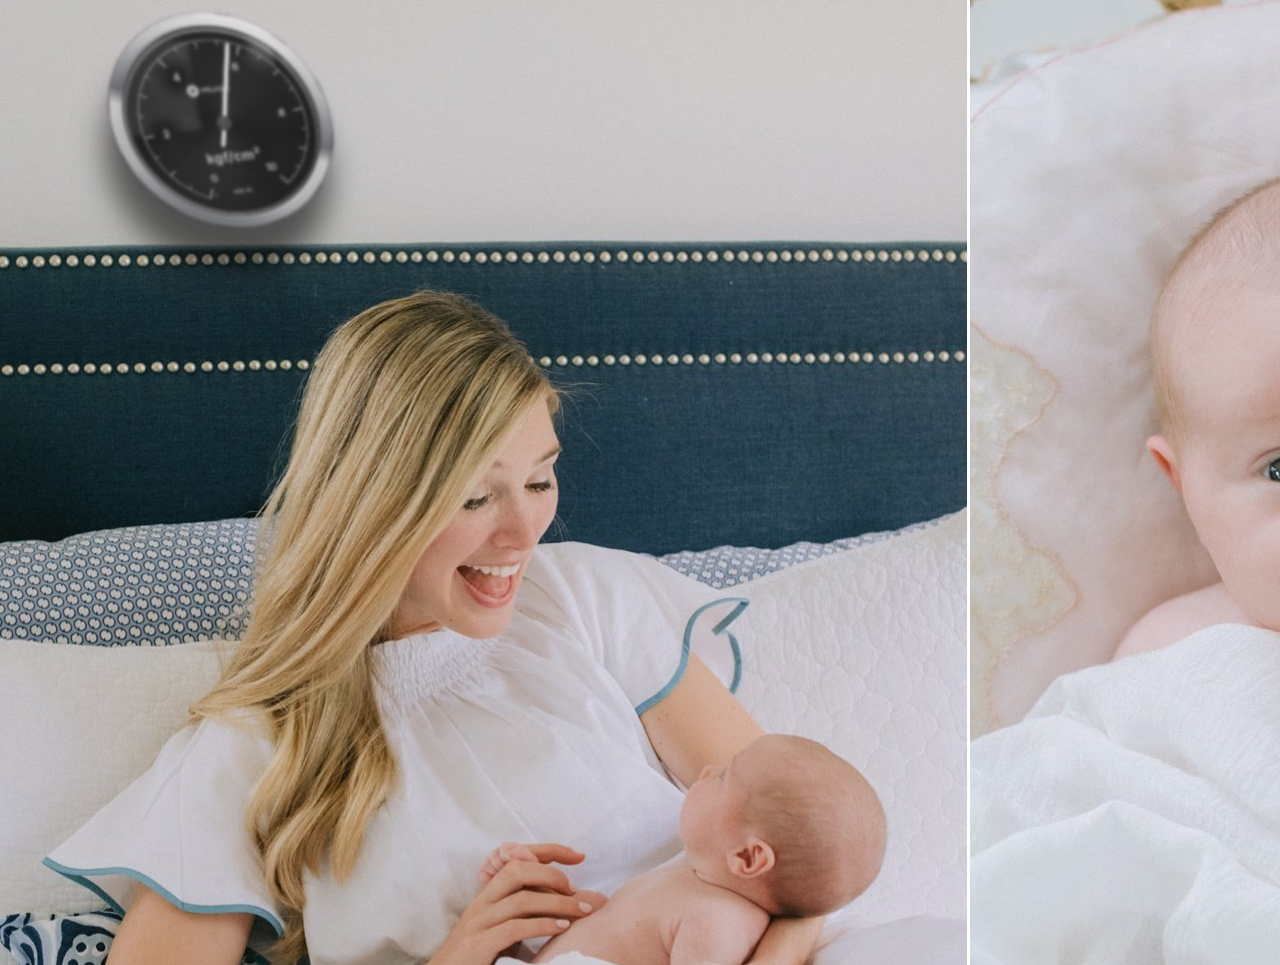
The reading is 5.75kg/cm²
